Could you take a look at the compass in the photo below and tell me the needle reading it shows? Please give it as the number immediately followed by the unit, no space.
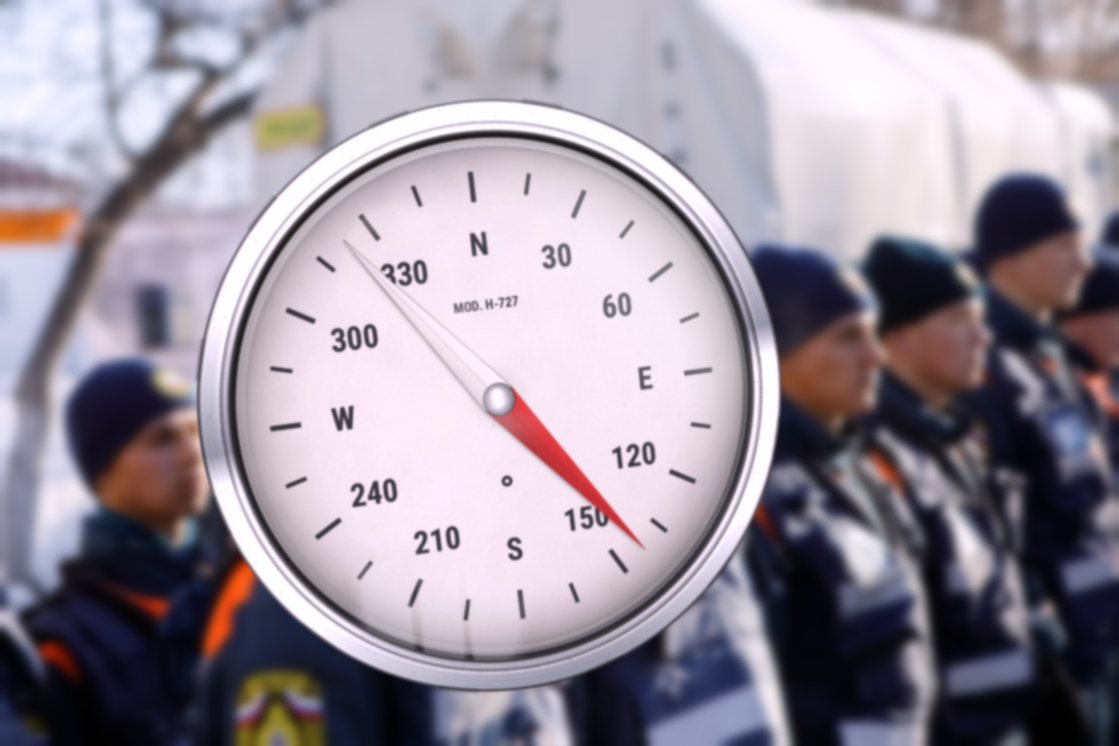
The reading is 142.5°
